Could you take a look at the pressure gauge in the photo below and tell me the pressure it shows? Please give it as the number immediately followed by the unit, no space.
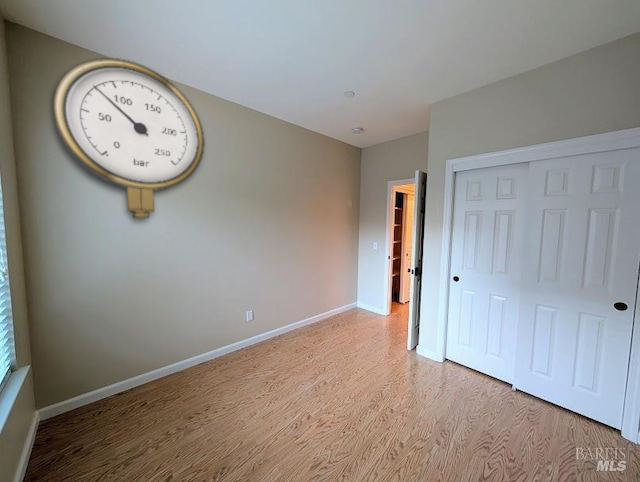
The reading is 80bar
